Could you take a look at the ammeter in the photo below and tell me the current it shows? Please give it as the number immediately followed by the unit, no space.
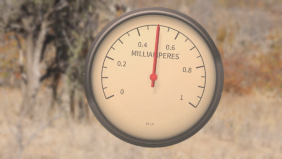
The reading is 0.5mA
